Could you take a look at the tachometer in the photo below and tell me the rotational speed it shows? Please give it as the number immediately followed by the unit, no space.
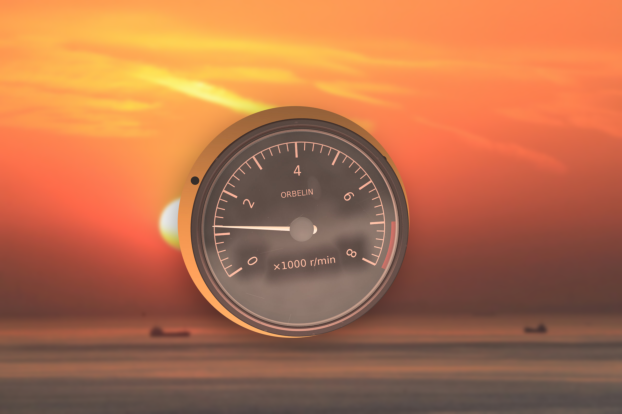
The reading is 1200rpm
